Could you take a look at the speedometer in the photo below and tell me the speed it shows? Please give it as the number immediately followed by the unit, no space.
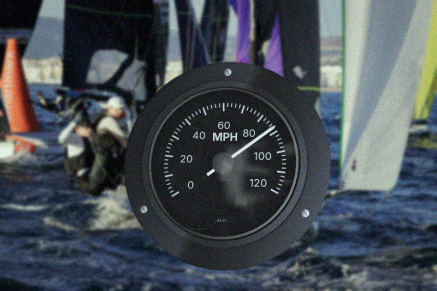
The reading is 88mph
